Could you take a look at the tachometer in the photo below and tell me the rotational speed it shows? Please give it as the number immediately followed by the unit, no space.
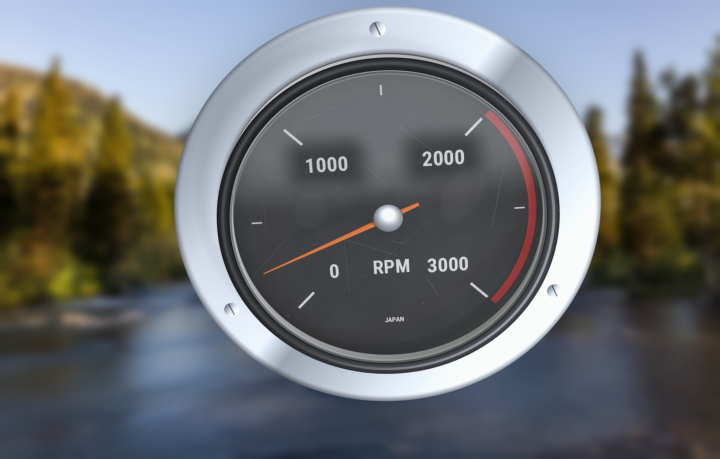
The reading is 250rpm
